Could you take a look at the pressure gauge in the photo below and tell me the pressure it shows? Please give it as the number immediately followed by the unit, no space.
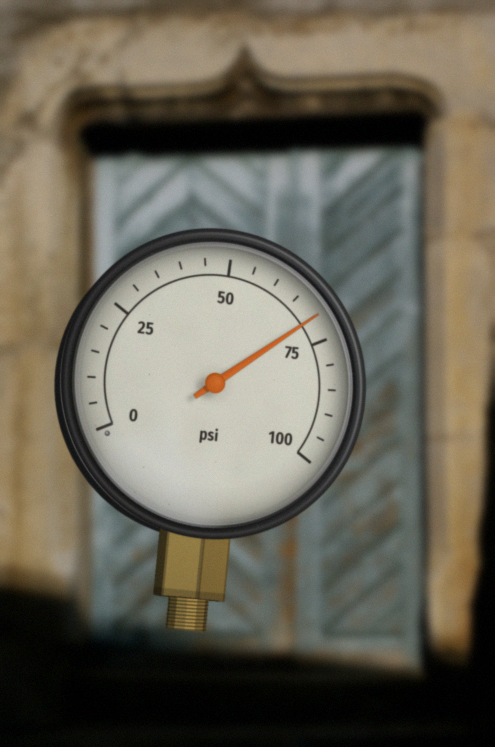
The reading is 70psi
